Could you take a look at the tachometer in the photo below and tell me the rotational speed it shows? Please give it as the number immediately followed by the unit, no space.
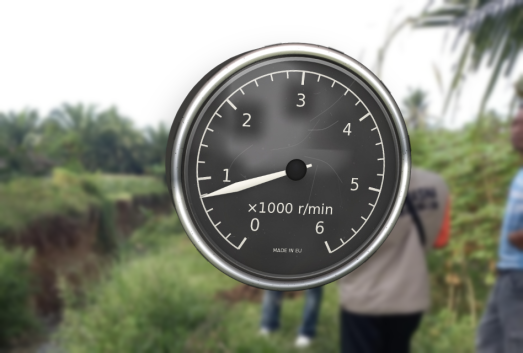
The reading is 800rpm
